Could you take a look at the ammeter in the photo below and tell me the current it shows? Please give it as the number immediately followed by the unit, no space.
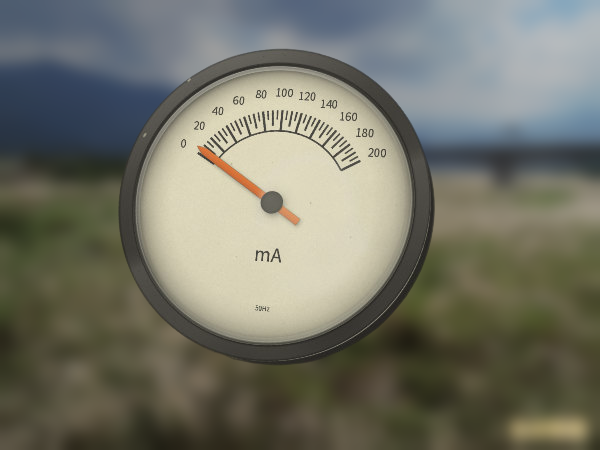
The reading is 5mA
